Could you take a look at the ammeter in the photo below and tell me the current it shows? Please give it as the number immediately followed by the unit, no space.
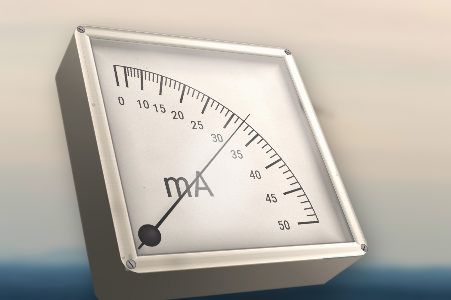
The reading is 32mA
